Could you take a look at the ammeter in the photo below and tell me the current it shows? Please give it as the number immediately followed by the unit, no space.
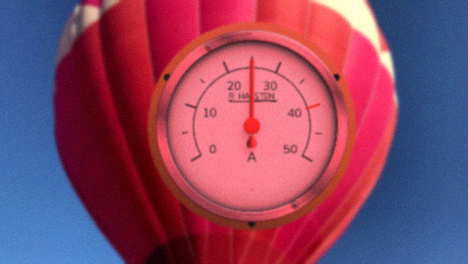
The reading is 25A
